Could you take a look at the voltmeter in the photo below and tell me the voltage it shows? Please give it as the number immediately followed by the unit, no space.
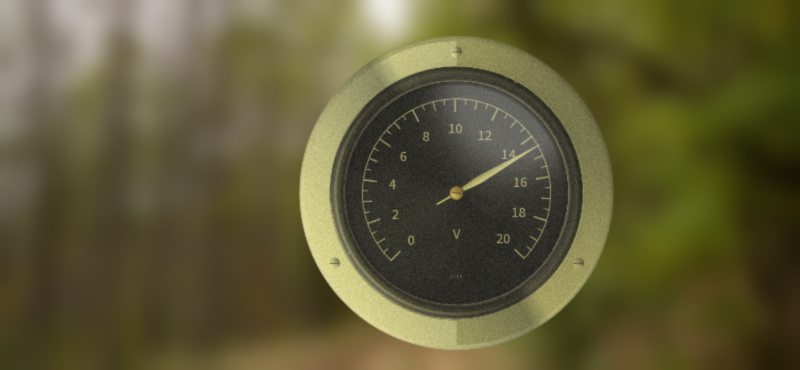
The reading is 14.5V
